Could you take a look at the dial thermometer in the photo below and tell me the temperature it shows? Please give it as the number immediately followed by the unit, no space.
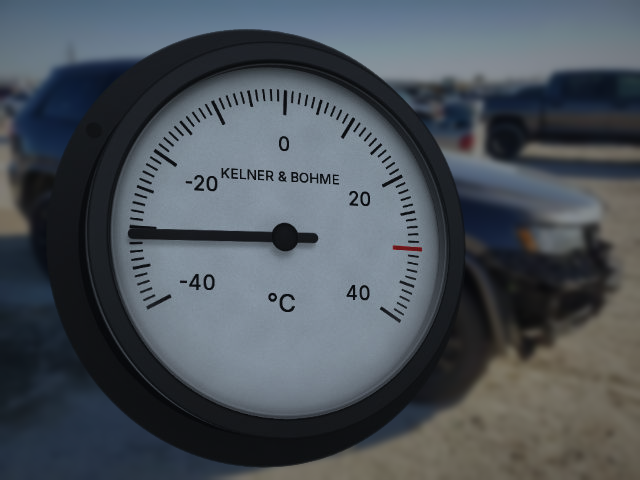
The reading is -31°C
